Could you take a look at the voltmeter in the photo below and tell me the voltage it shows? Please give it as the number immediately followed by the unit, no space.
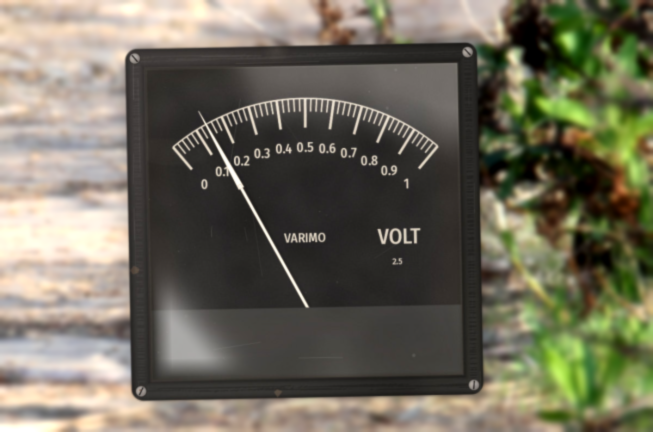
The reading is 0.14V
